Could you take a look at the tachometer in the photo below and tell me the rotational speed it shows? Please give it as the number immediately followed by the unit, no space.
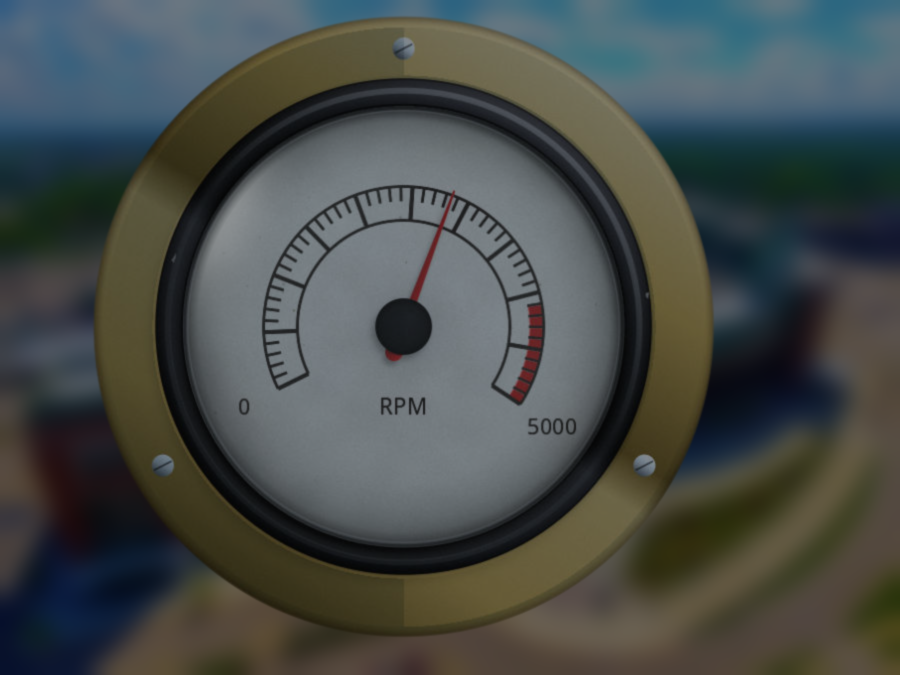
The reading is 2850rpm
